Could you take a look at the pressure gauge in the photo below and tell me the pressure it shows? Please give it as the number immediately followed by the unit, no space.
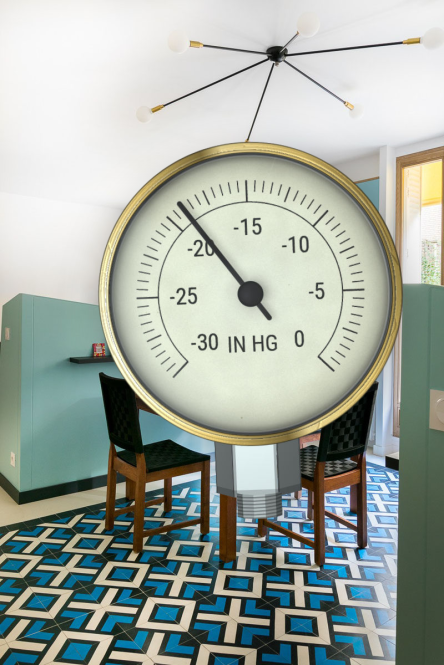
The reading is -19inHg
